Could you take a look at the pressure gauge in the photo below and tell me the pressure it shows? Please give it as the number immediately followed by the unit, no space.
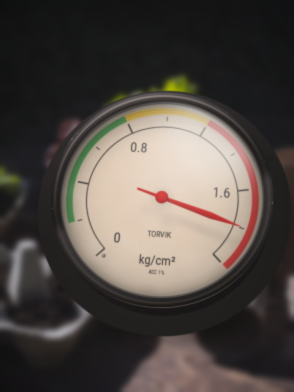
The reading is 1.8kg/cm²
